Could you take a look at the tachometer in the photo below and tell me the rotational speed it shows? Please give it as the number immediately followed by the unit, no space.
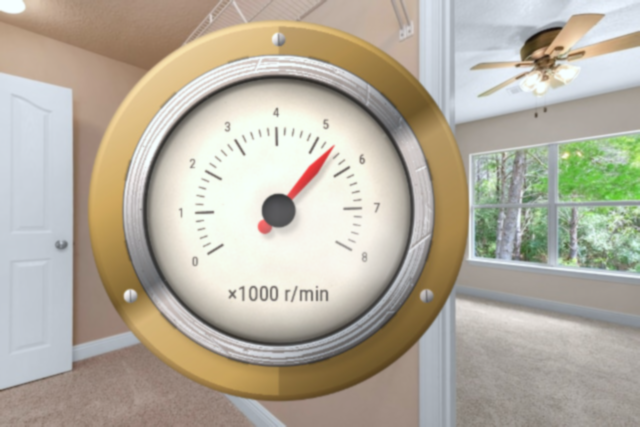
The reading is 5400rpm
